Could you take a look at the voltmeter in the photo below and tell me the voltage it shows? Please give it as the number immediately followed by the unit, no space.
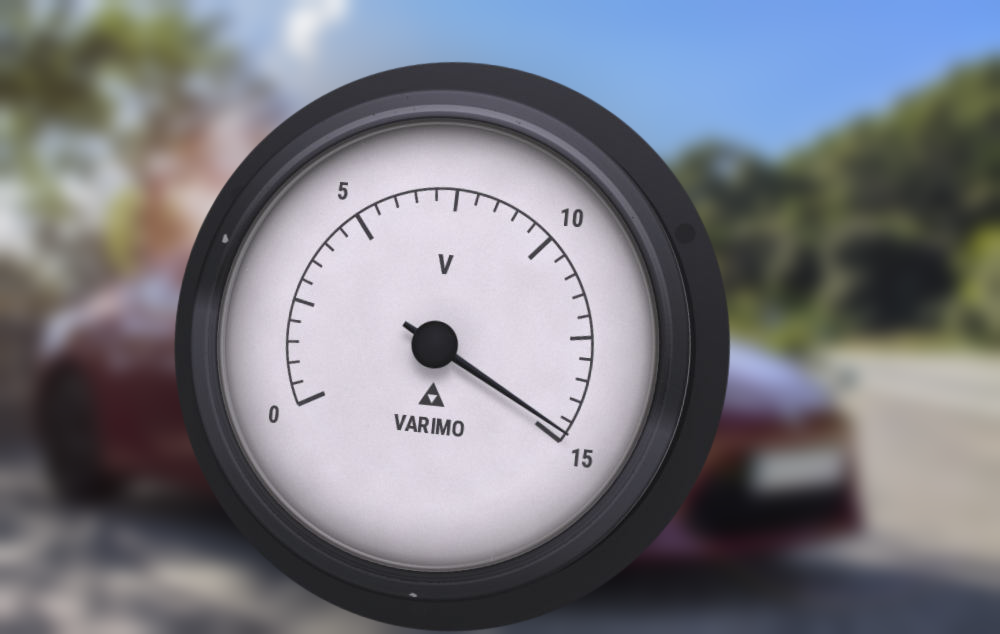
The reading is 14.75V
